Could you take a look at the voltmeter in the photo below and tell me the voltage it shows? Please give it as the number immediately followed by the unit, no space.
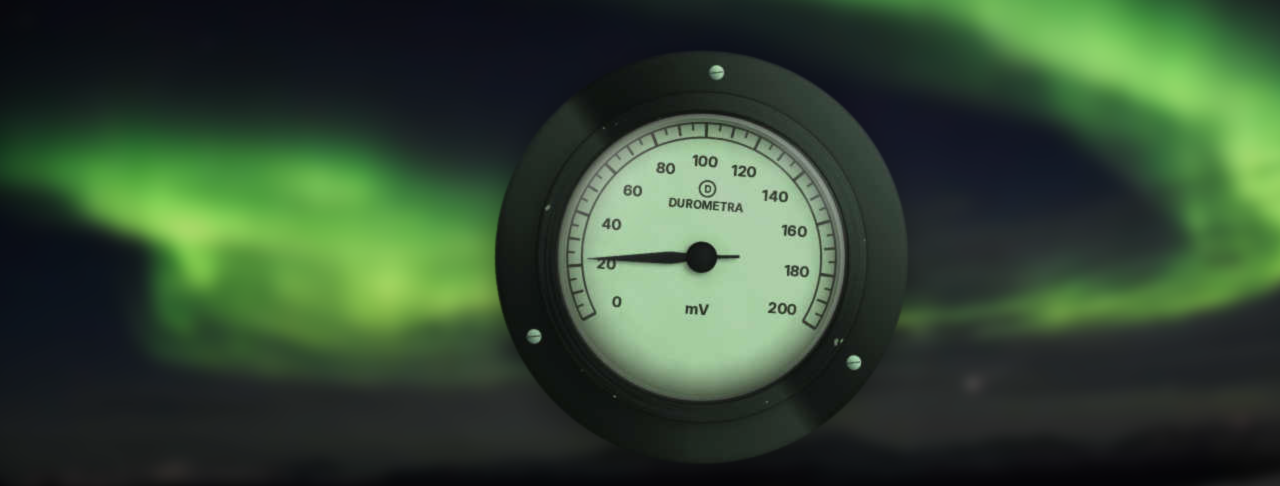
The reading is 22.5mV
